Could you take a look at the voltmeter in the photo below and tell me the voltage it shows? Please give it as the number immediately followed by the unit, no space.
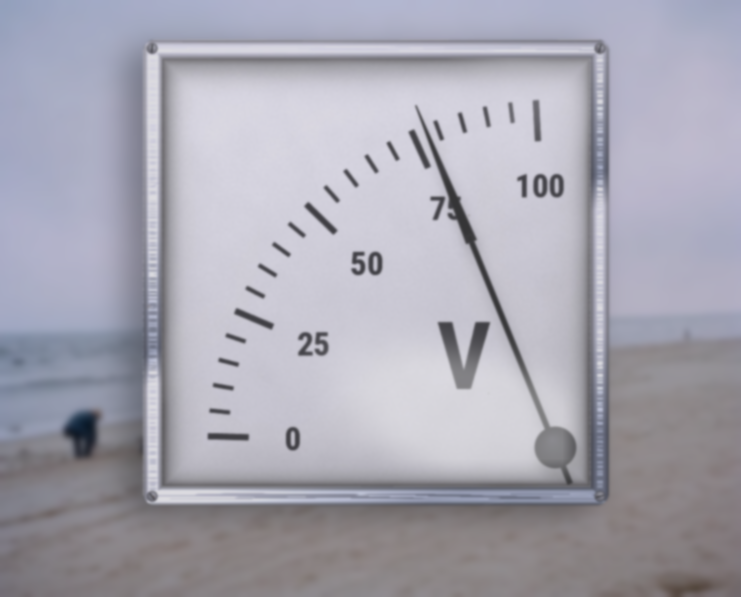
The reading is 77.5V
